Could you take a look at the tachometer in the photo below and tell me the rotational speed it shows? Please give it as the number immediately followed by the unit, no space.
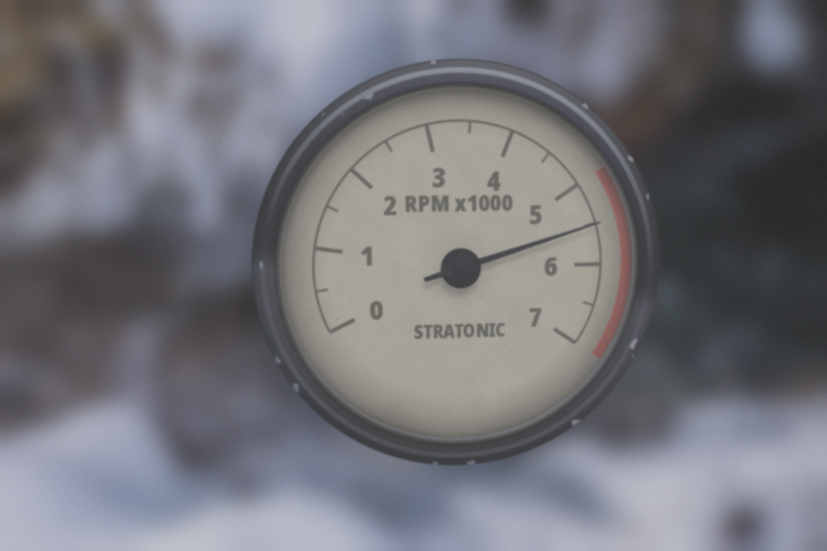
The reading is 5500rpm
